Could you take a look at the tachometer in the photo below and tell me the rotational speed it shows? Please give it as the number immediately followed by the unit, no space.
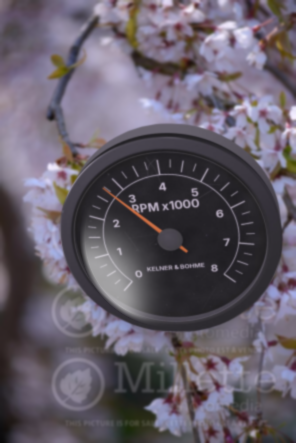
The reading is 2750rpm
